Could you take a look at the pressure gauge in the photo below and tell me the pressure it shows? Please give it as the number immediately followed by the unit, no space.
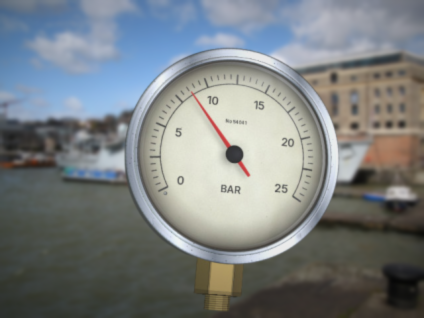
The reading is 8.5bar
